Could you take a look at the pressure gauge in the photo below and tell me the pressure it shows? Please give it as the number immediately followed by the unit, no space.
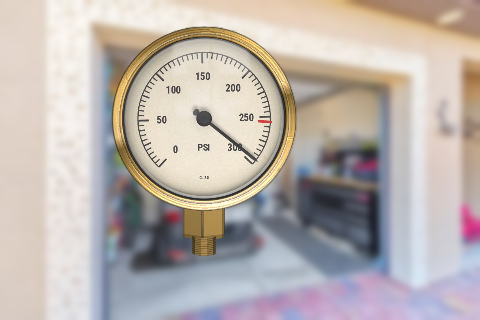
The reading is 295psi
